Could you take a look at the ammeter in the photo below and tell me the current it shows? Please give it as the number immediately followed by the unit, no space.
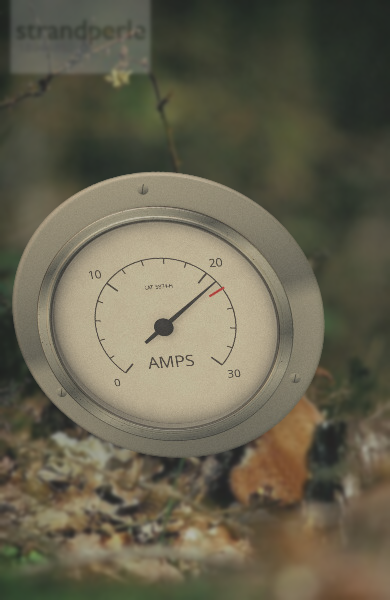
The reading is 21A
